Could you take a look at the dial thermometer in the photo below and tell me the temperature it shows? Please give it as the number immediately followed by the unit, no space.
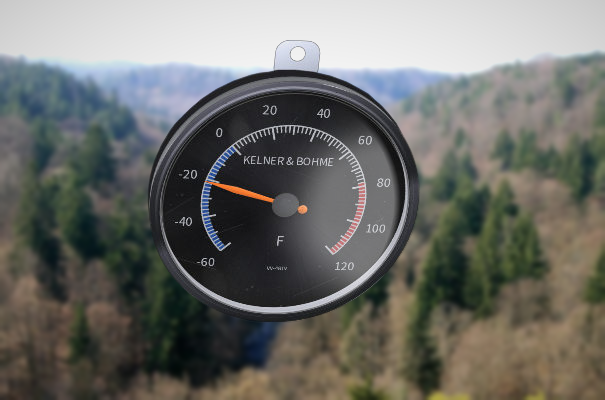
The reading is -20°F
